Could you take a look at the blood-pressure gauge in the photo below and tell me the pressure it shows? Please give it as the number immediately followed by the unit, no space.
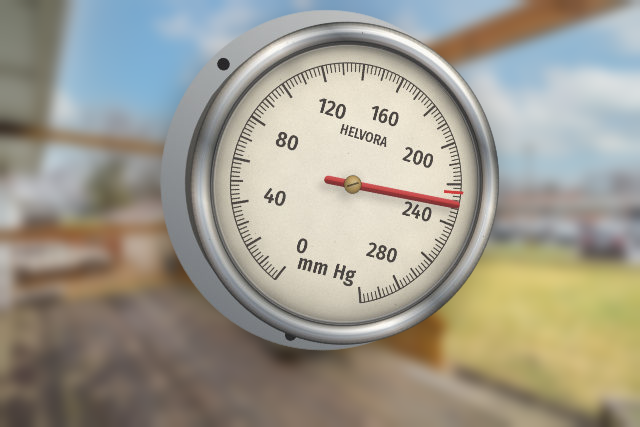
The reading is 230mmHg
